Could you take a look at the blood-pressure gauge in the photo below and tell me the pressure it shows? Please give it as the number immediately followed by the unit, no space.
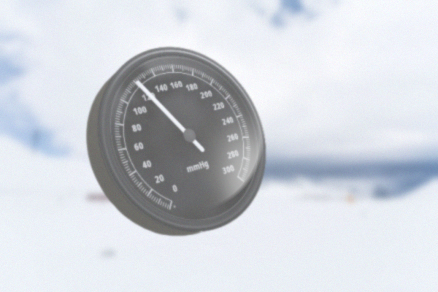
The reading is 120mmHg
